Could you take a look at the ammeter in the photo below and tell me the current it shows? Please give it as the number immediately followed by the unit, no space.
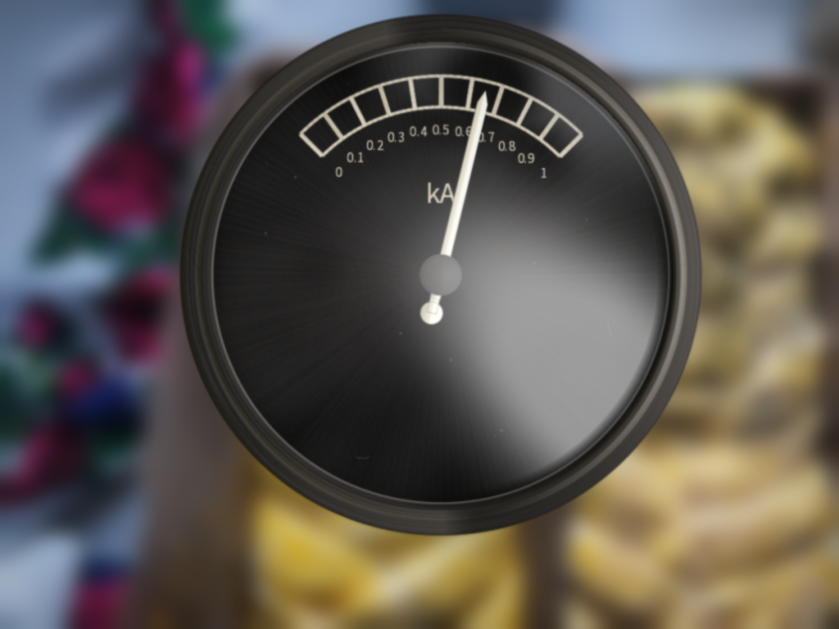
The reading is 0.65kA
